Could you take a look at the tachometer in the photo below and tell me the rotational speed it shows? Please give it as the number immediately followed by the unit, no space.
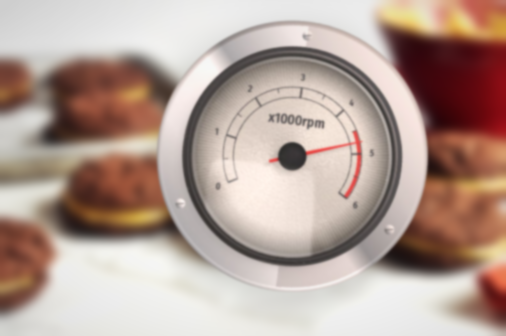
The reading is 4750rpm
